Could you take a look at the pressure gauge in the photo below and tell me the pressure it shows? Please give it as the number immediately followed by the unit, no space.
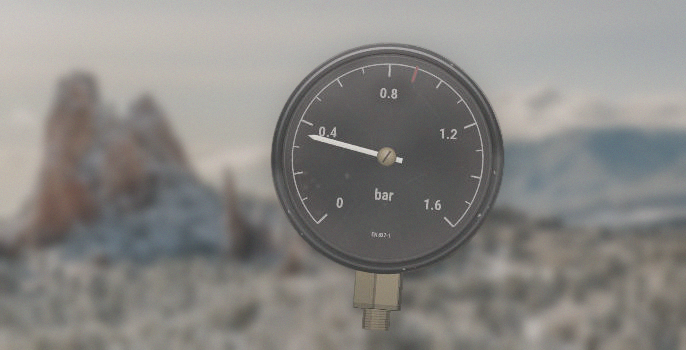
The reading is 0.35bar
